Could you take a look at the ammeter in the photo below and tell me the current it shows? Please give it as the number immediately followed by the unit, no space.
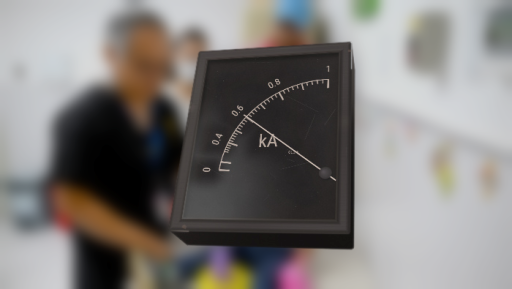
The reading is 0.6kA
